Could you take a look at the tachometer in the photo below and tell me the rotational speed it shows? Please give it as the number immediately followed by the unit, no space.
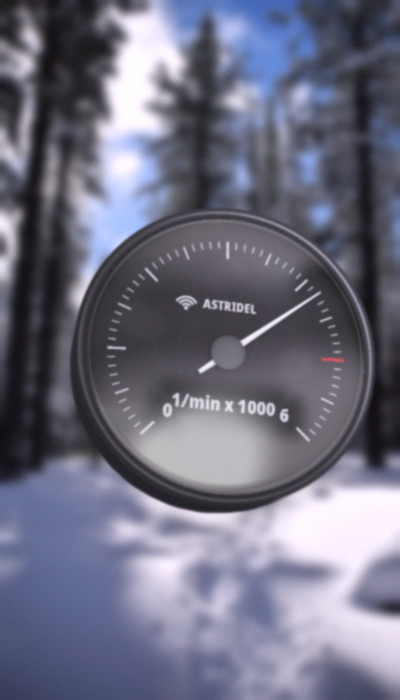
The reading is 4200rpm
